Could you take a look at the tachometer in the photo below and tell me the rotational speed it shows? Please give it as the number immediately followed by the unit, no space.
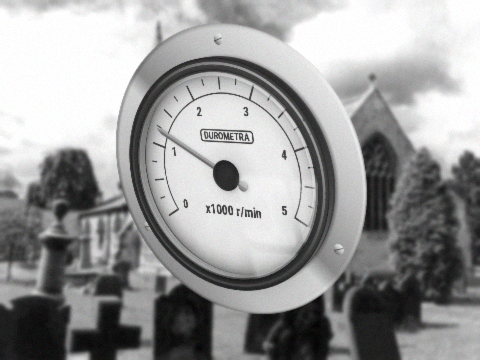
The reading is 1250rpm
